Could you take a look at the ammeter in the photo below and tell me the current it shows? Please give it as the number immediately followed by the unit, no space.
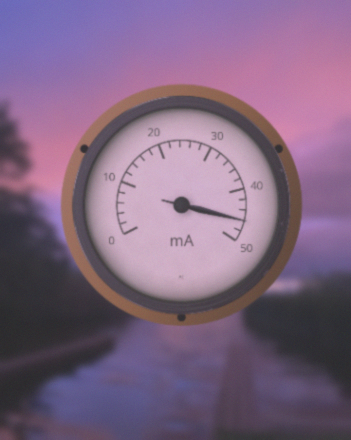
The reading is 46mA
